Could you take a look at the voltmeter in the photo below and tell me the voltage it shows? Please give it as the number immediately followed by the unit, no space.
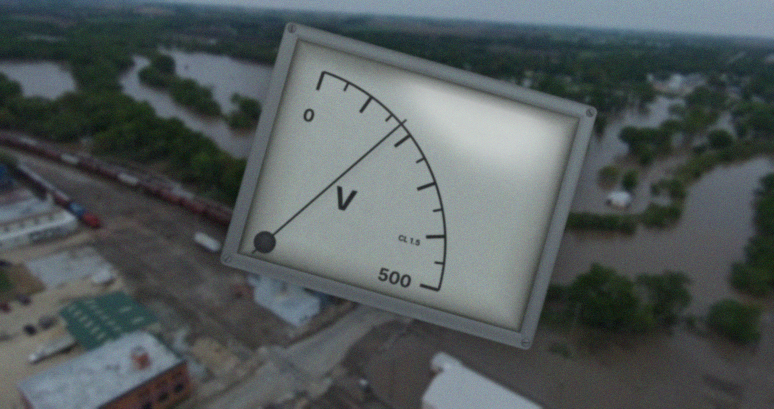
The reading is 175V
